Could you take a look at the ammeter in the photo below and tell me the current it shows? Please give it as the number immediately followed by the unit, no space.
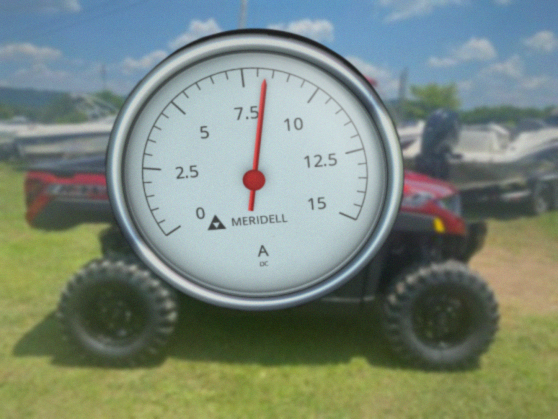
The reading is 8.25A
